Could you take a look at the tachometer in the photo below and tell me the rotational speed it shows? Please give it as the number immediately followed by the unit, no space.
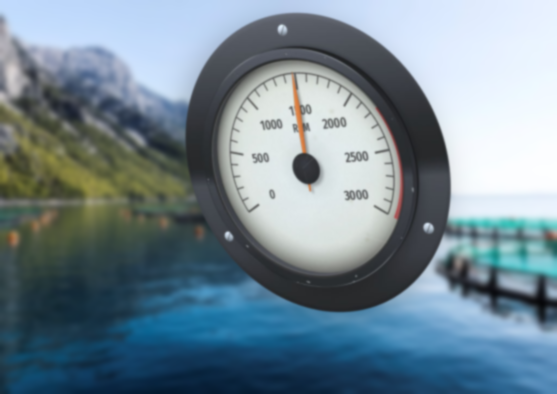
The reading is 1500rpm
